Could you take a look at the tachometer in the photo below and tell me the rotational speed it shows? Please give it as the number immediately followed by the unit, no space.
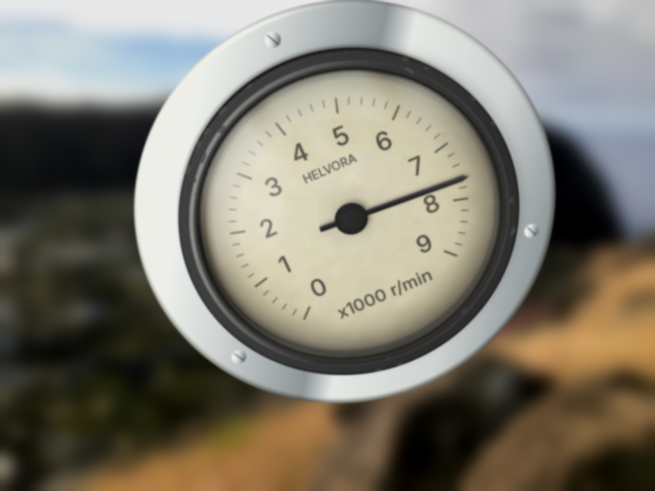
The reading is 7600rpm
